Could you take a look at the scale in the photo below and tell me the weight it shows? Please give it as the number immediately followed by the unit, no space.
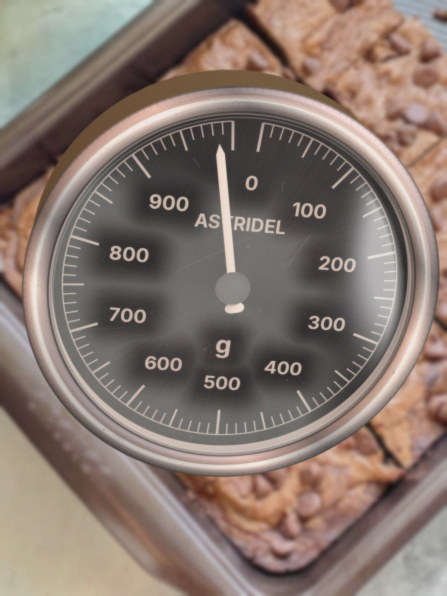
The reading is 985g
